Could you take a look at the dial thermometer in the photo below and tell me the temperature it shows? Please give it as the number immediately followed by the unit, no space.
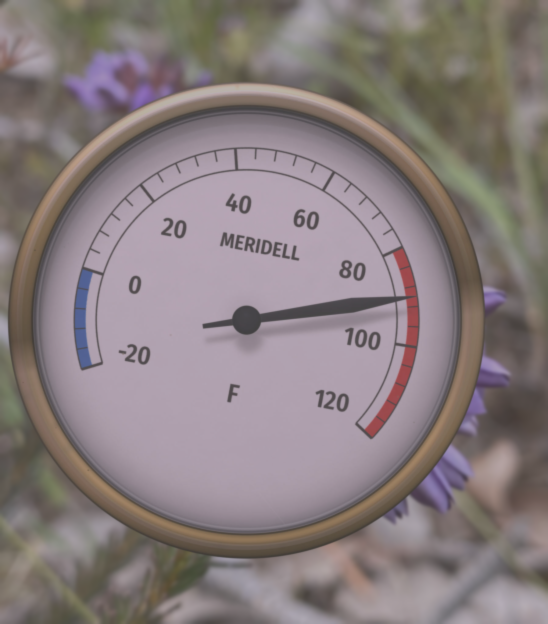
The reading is 90°F
